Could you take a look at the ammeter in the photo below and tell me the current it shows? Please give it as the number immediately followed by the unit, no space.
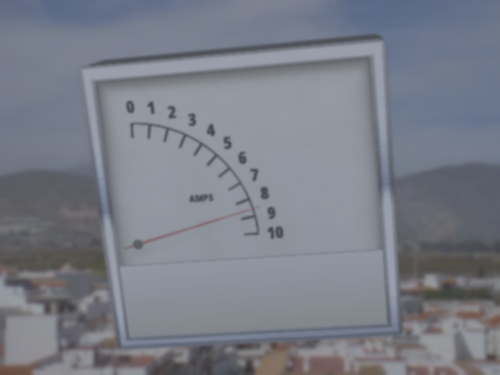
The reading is 8.5A
